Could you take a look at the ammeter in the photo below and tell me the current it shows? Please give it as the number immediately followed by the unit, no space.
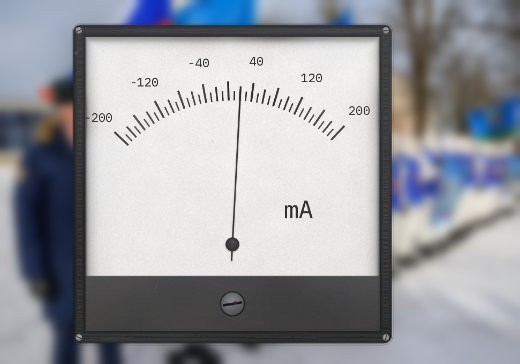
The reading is 20mA
